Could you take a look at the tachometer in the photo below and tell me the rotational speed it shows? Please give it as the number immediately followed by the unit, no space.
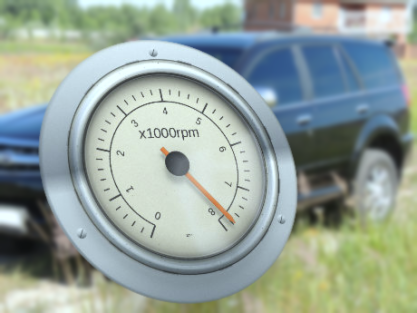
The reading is 7800rpm
